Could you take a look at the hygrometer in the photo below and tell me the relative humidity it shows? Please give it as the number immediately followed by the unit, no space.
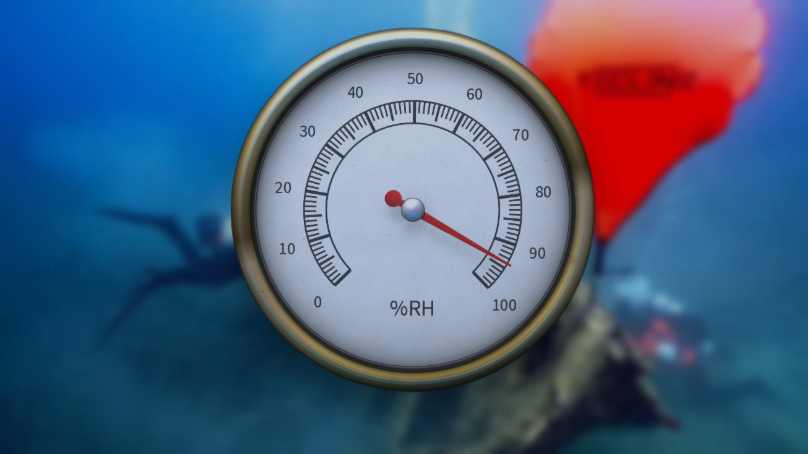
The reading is 94%
